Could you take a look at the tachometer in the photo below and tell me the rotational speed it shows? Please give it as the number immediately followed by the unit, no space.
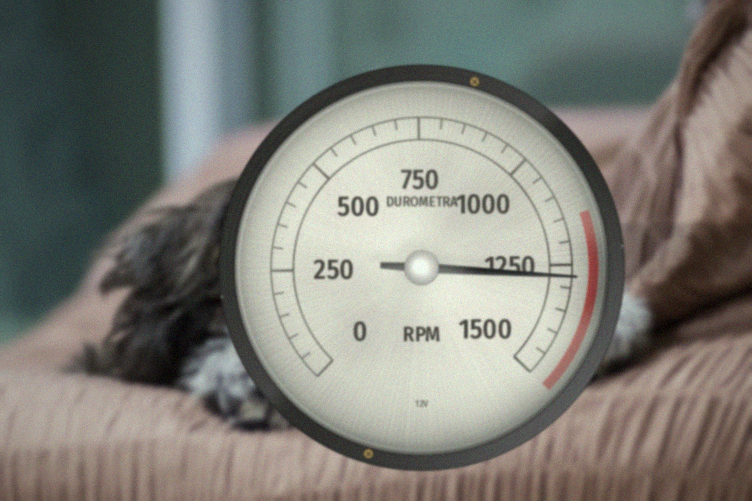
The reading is 1275rpm
